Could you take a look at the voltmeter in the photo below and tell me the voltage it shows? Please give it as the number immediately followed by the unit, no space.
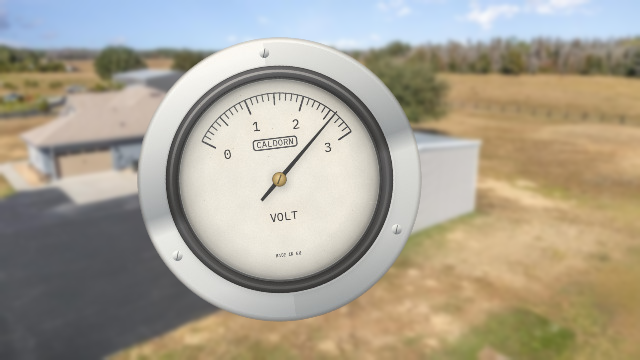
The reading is 2.6V
